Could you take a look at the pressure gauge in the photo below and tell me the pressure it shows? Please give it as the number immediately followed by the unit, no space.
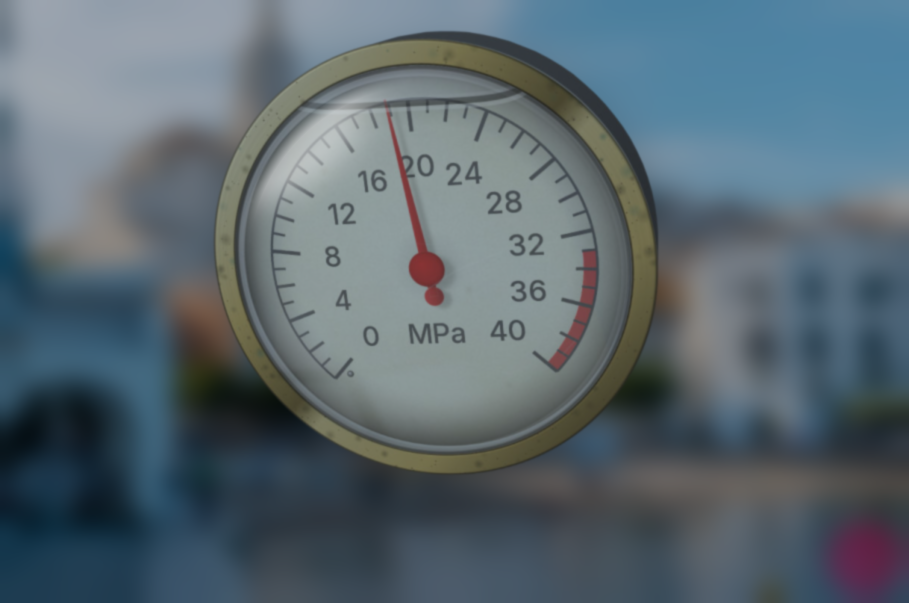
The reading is 19MPa
